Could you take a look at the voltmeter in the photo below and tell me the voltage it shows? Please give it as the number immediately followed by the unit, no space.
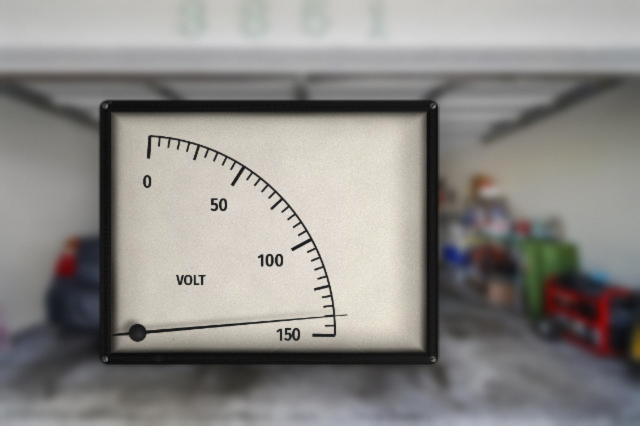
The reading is 140V
